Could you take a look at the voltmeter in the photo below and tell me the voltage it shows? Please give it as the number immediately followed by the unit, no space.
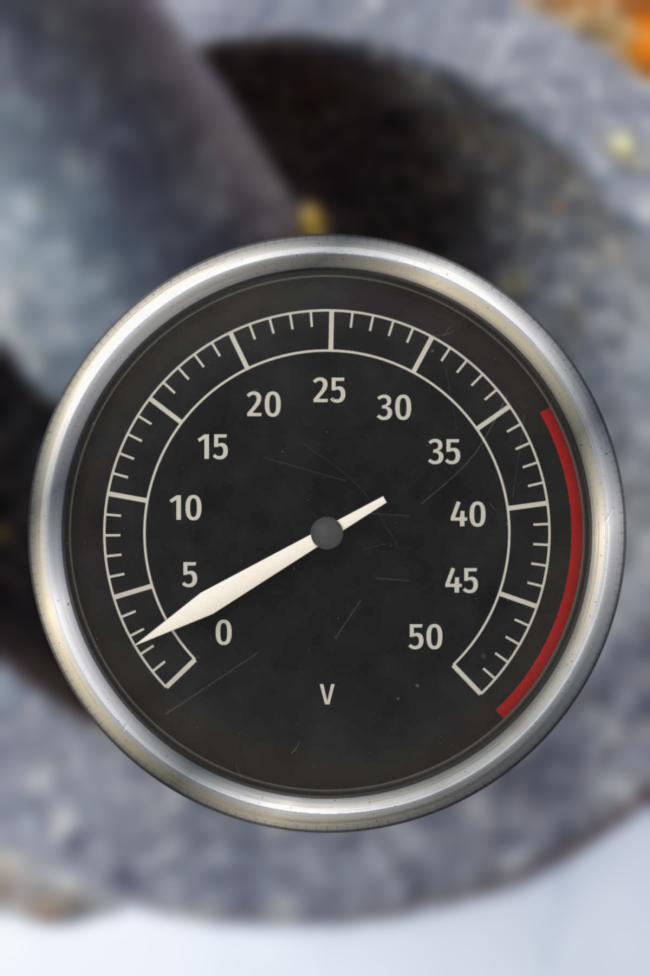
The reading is 2.5V
